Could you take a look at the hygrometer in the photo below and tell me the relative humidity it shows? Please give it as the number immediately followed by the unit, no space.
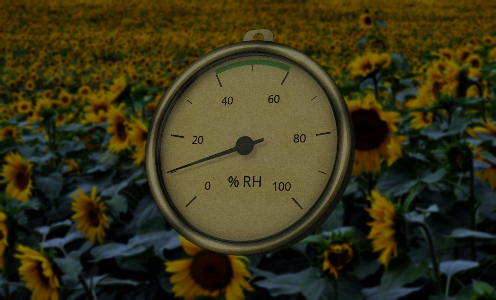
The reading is 10%
